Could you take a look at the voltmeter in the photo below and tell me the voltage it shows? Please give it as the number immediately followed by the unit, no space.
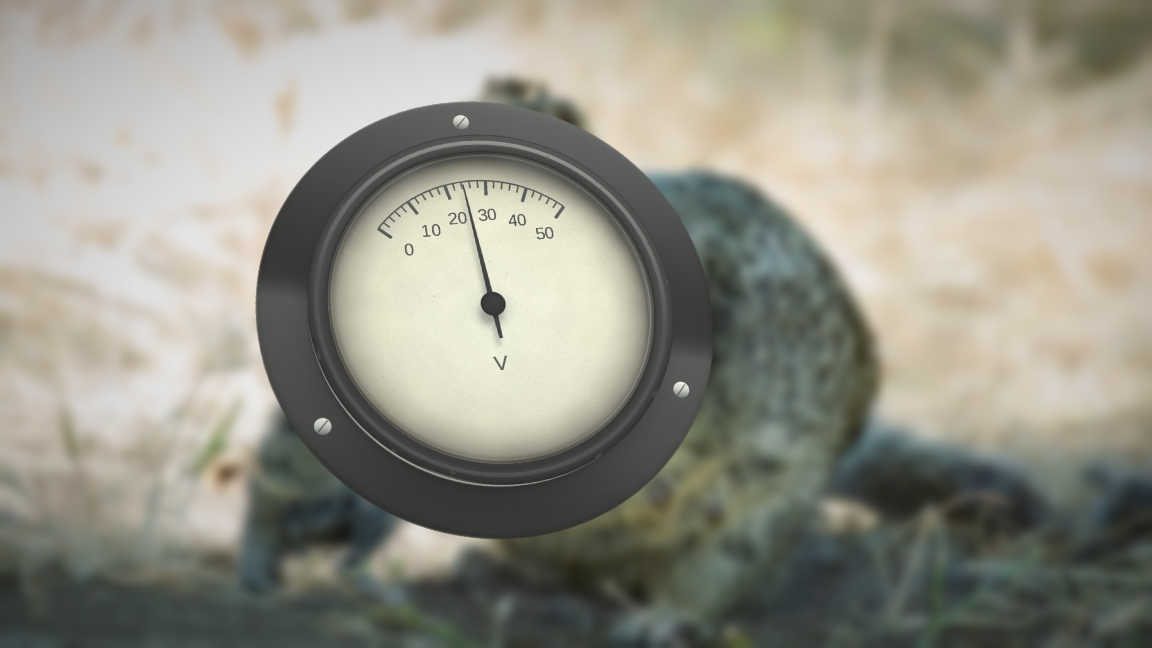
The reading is 24V
